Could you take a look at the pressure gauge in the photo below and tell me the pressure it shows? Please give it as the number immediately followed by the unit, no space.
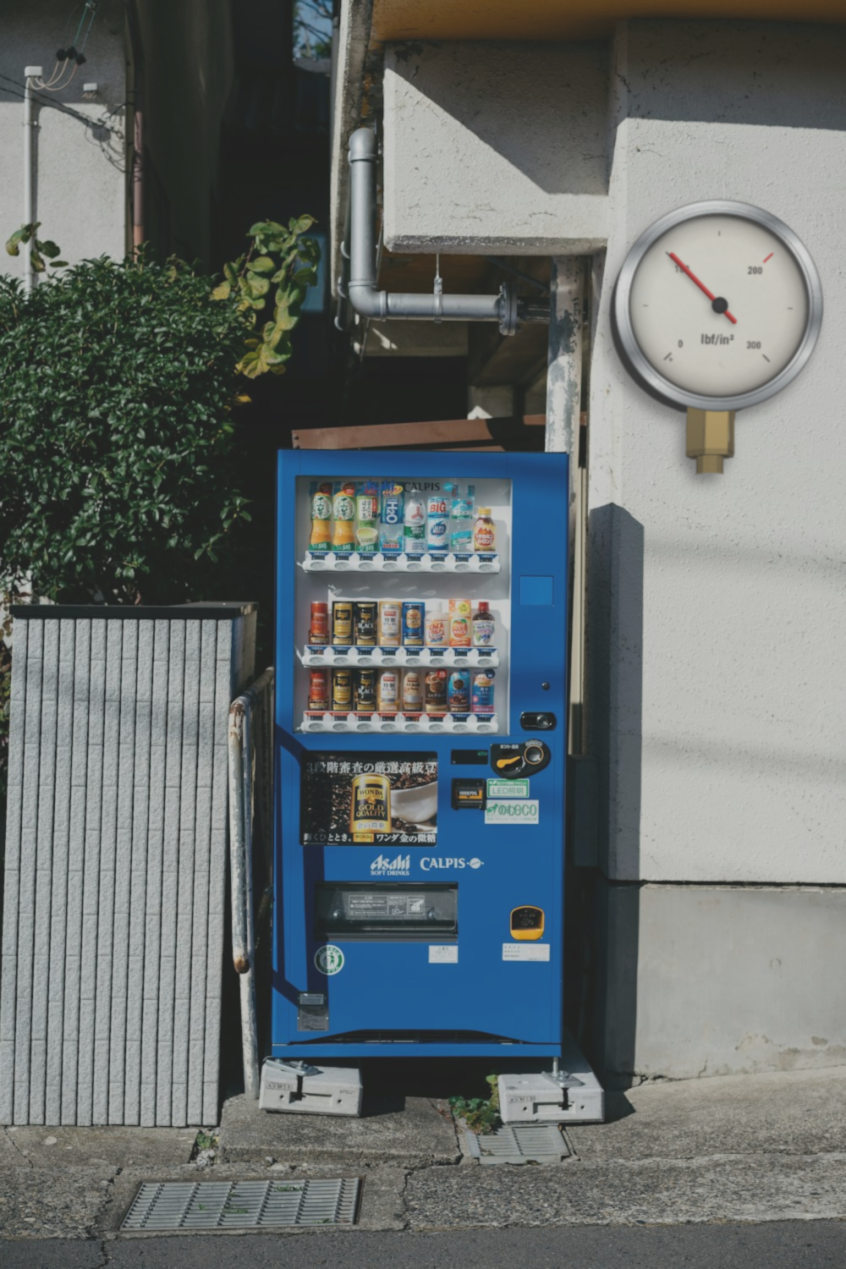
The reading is 100psi
